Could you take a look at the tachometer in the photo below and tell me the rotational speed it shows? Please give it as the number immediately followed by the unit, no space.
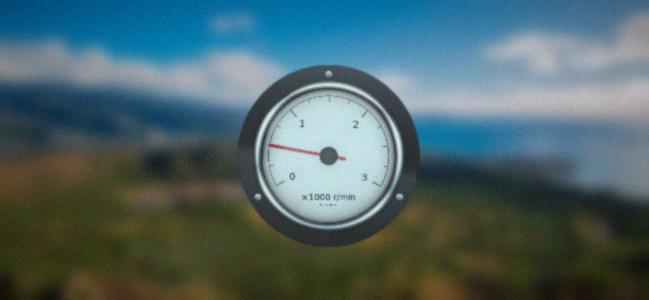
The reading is 500rpm
